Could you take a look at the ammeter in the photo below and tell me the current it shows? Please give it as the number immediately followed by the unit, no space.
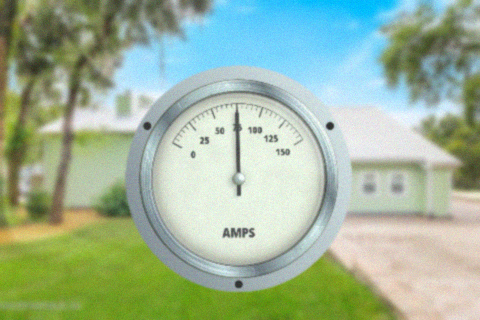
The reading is 75A
